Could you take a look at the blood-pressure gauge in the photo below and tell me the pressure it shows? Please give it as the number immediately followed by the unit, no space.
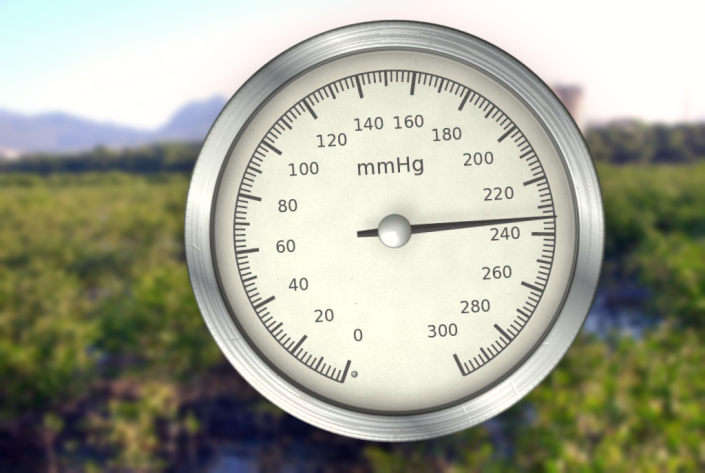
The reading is 234mmHg
